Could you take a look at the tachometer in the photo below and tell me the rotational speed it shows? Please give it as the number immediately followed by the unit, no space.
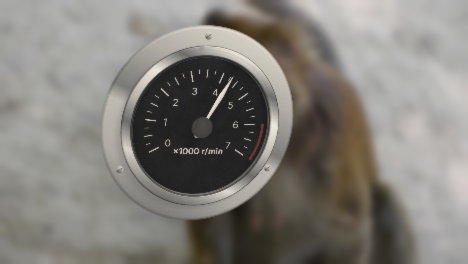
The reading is 4250rpm
